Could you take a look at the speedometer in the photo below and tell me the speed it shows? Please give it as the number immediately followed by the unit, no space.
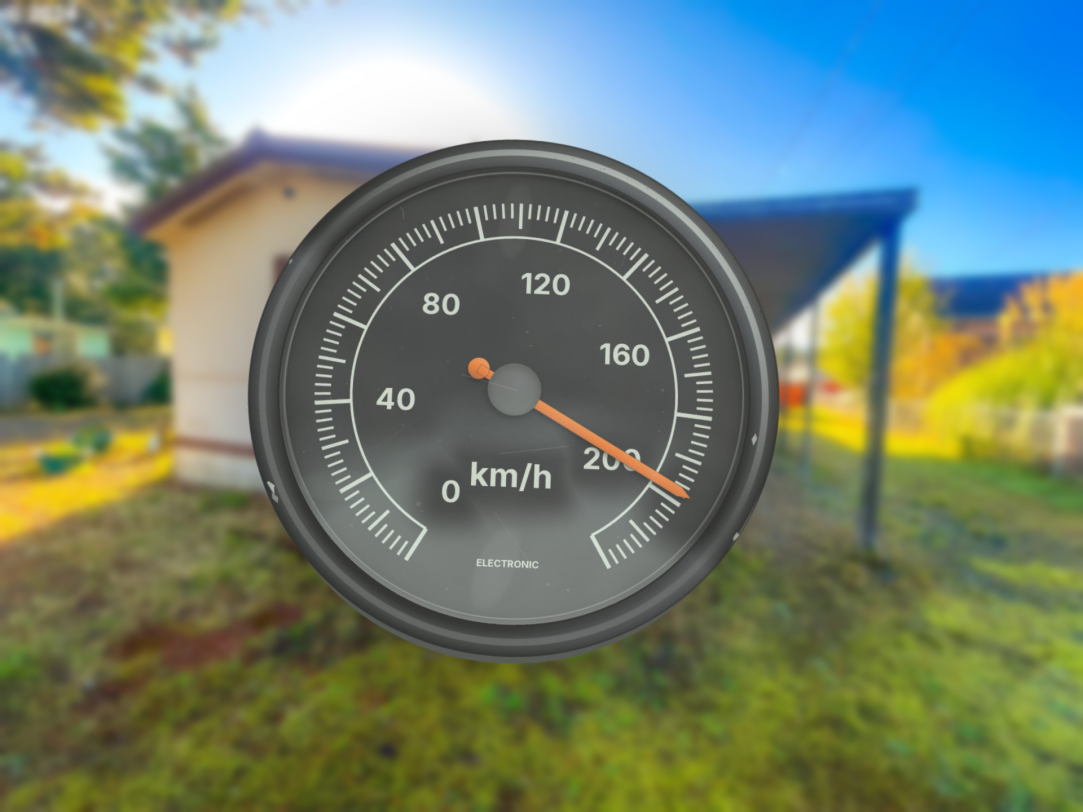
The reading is 198km/h
